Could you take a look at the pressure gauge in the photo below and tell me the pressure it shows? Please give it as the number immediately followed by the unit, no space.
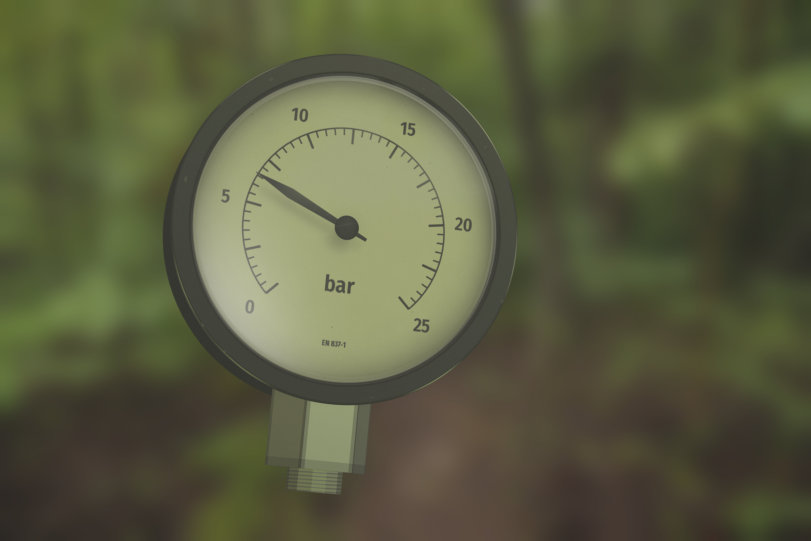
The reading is 6.5bar
